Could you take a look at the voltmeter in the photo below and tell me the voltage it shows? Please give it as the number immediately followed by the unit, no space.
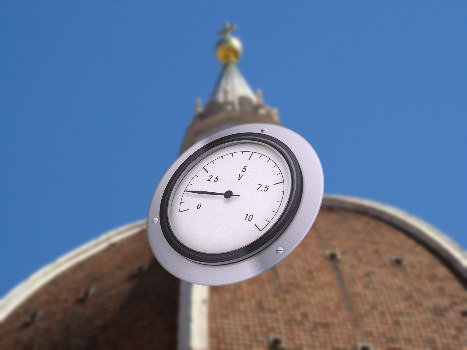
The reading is 1V
